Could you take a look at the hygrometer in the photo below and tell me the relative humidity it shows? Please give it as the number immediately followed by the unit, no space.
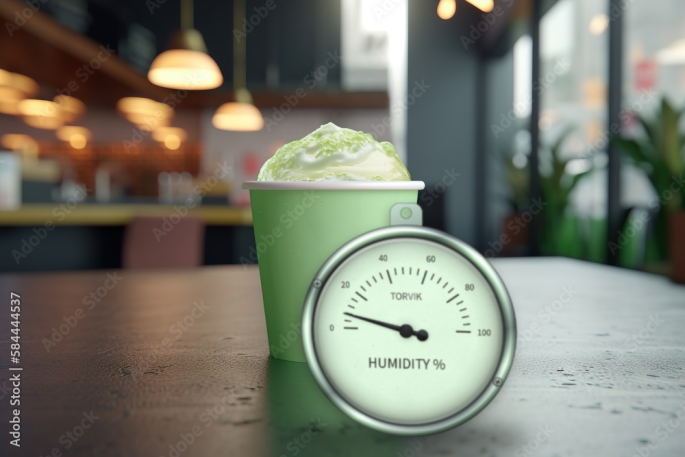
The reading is 8%
